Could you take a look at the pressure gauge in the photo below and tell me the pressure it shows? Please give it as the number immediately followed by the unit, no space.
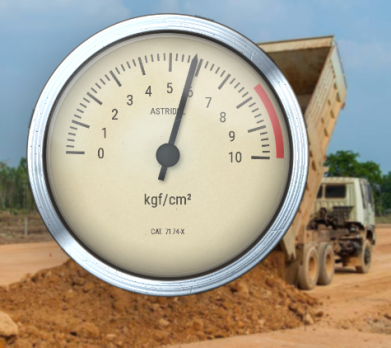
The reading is 5.8kg/cm²
